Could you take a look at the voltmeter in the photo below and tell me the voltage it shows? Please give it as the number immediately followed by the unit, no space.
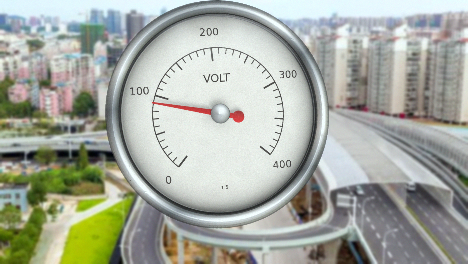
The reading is 90V
